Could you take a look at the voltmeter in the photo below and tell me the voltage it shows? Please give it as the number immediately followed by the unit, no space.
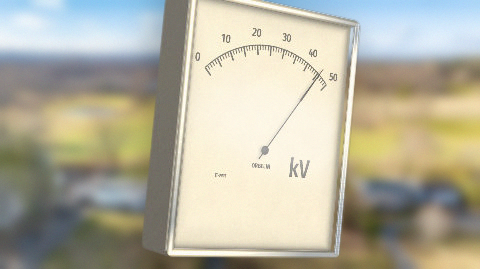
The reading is 45kV
